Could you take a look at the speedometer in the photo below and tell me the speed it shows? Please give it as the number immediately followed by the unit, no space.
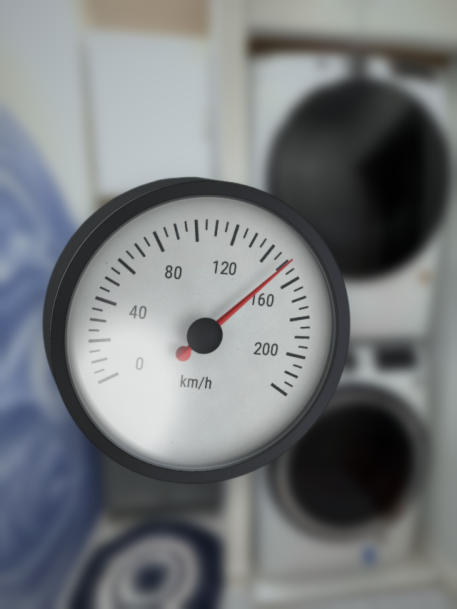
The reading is 150km/h
